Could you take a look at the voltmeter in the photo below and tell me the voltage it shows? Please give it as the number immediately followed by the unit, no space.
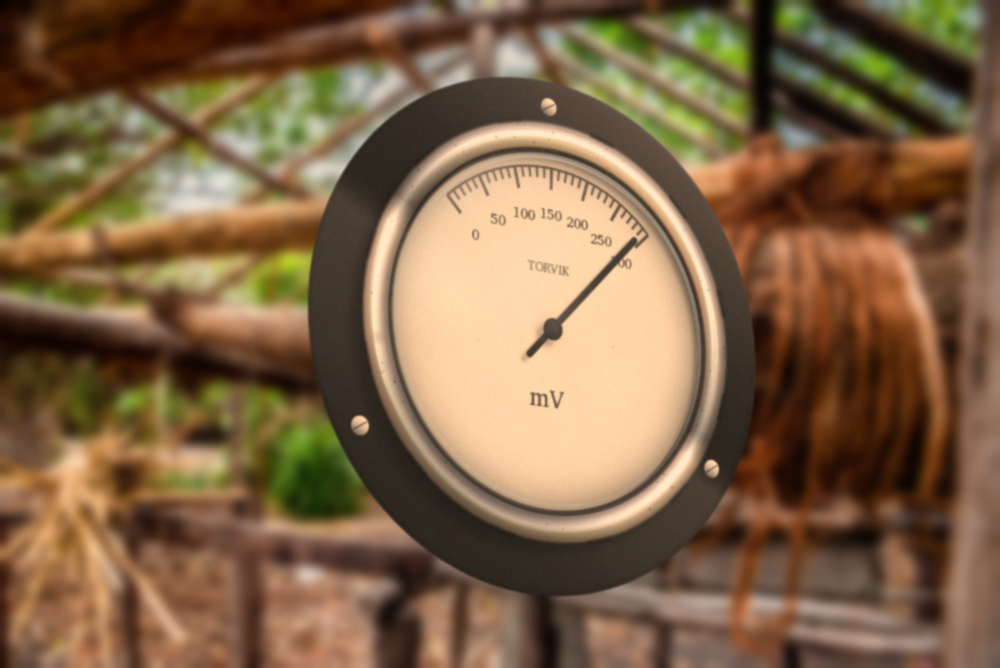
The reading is 290mV
